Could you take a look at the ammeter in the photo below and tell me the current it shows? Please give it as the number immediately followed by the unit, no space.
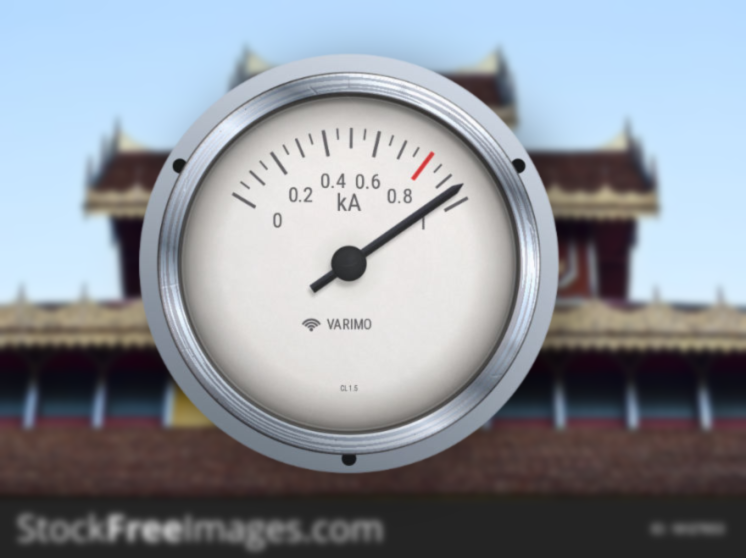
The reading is 0.95kA
